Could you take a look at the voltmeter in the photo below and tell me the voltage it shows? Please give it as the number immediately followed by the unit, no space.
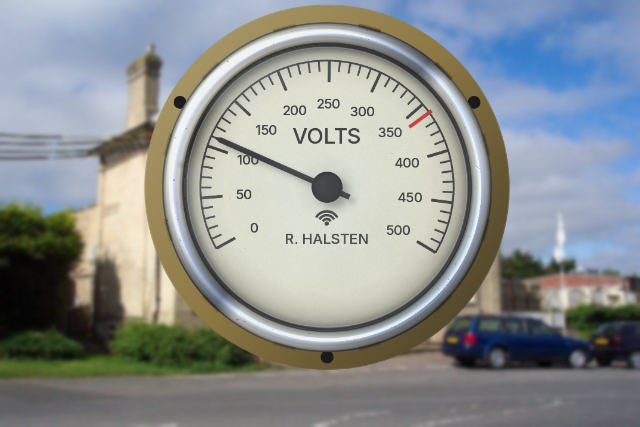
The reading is 110V
